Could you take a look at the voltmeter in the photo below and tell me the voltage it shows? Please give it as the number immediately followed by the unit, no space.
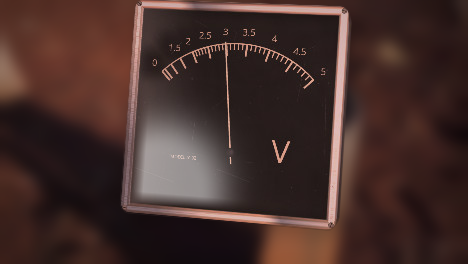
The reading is 3V
